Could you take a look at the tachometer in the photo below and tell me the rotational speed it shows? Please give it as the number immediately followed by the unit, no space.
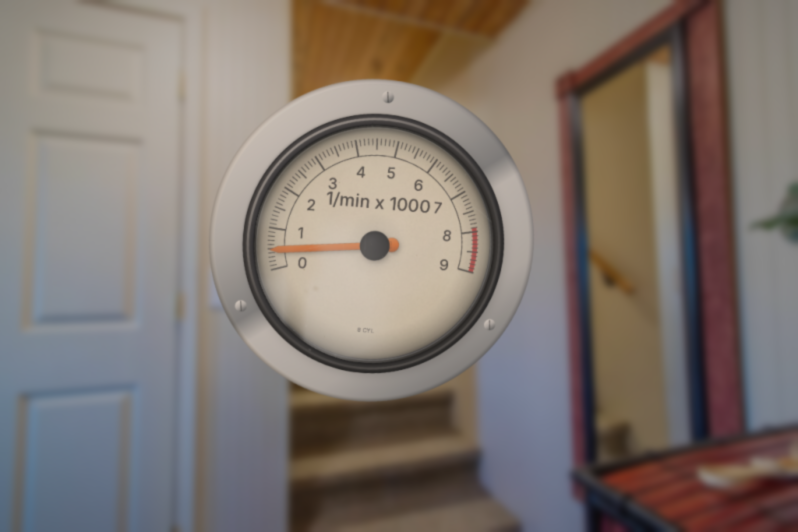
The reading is 500rpm
